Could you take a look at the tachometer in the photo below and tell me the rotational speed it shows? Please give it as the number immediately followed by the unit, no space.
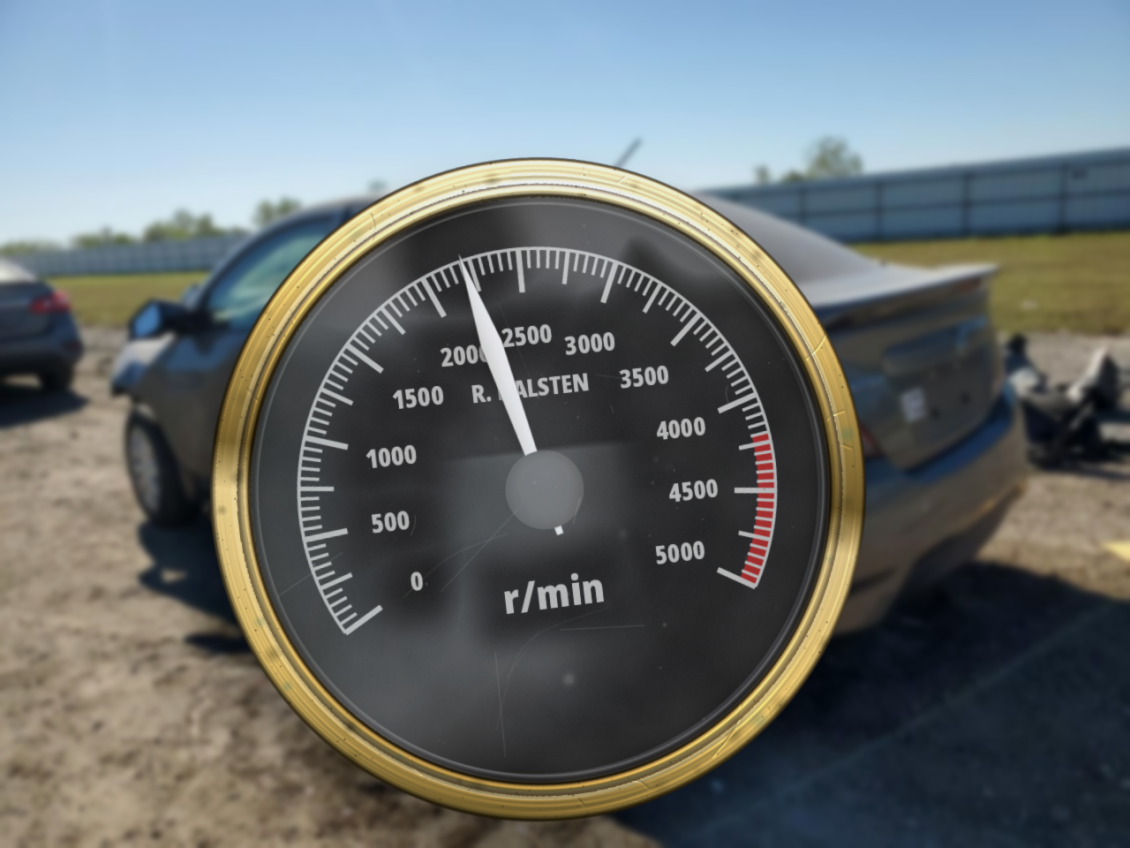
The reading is 2200rpm
